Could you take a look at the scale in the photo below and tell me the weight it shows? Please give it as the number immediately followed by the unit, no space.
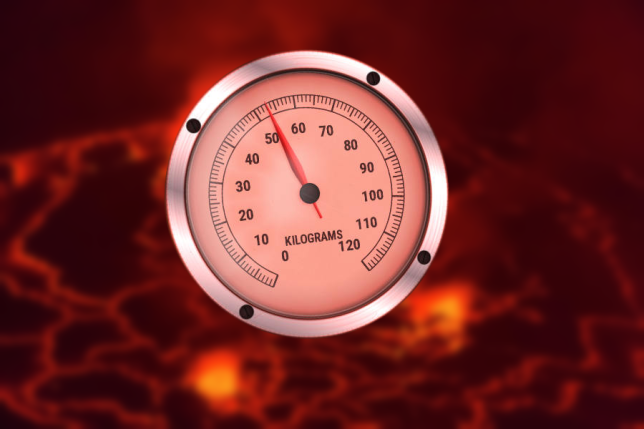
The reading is 53kg
